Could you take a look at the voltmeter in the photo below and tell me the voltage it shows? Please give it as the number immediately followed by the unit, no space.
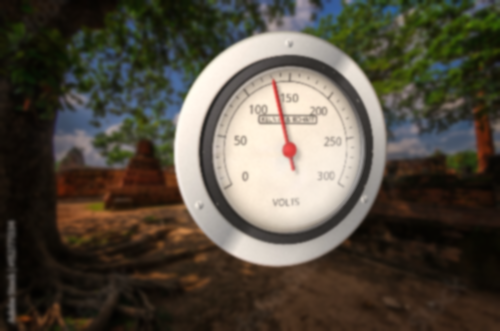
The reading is 130V
